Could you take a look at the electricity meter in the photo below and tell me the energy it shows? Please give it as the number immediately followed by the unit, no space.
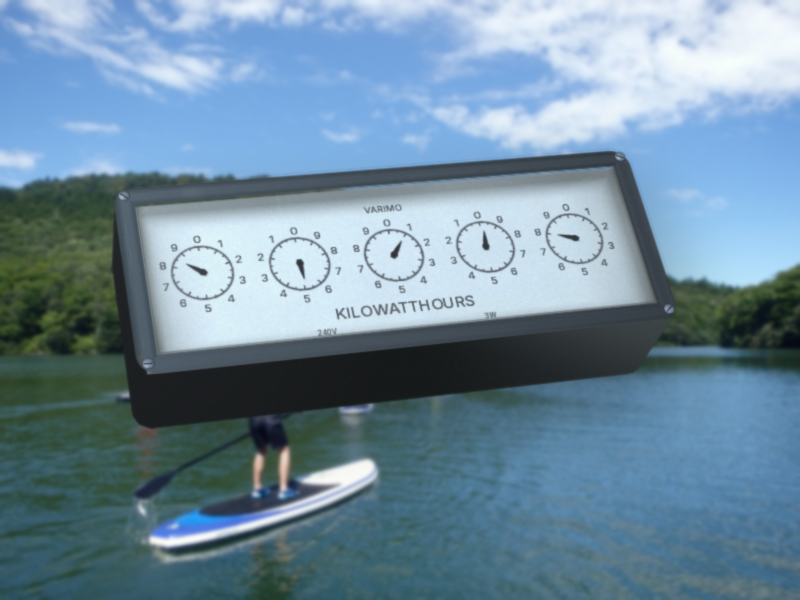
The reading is 85098kWh
